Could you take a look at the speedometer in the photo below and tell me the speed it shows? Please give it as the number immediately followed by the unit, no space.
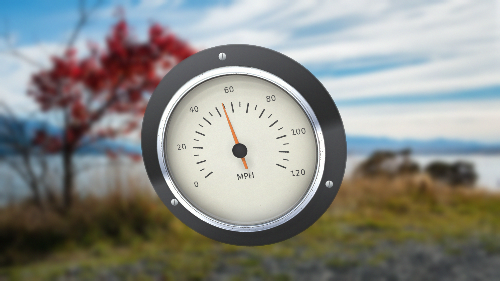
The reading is 55mph
